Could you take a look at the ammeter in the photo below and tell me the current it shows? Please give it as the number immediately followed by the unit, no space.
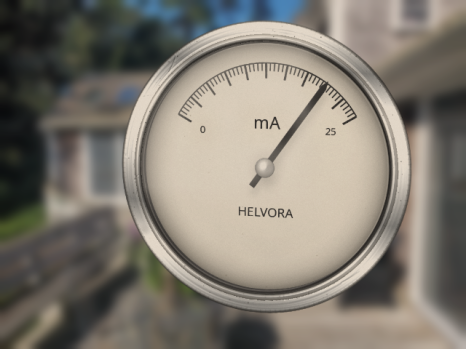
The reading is 20mA
